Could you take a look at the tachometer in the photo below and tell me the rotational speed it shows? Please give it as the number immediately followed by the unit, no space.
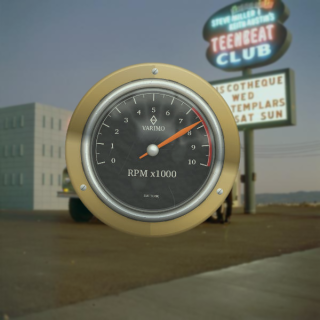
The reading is 7750rpm
